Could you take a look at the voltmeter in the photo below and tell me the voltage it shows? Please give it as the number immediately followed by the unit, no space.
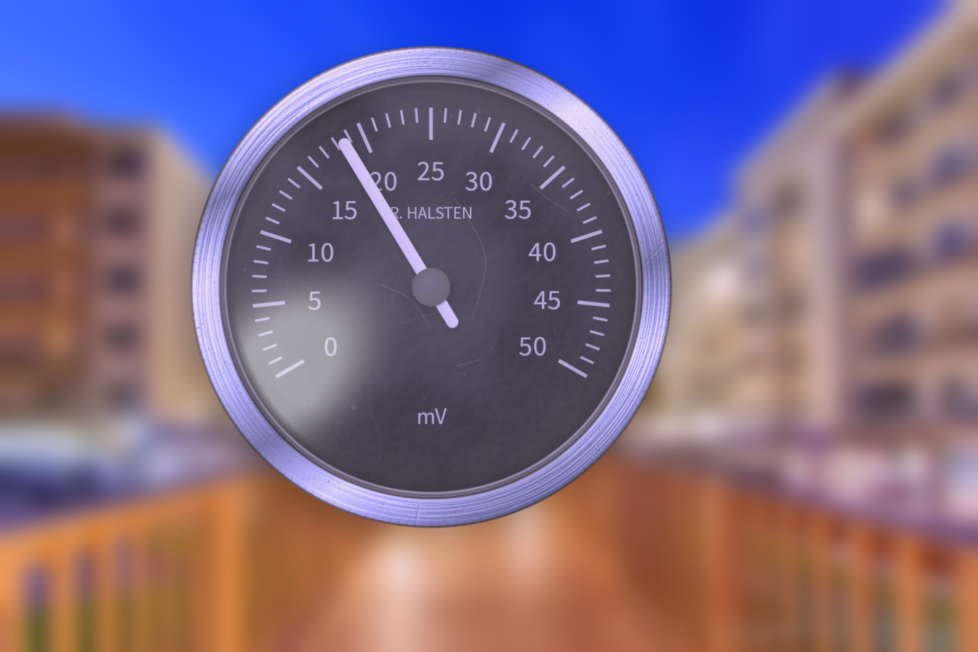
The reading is 18.5mV
